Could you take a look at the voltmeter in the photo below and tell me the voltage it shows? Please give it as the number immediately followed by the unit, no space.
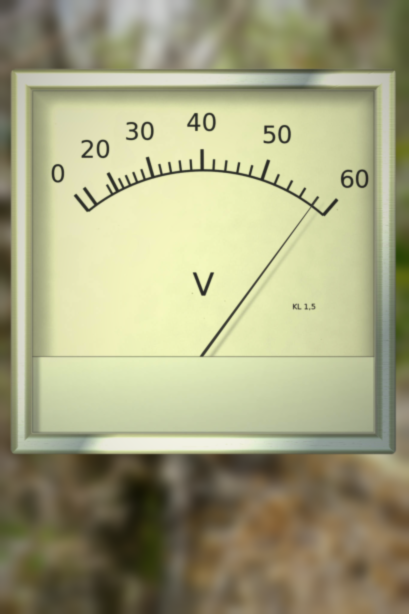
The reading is 58V
